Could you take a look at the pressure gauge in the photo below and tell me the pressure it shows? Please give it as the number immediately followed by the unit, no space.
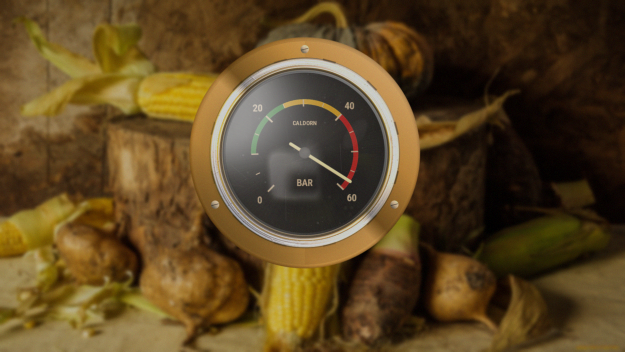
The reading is 57.5bar
